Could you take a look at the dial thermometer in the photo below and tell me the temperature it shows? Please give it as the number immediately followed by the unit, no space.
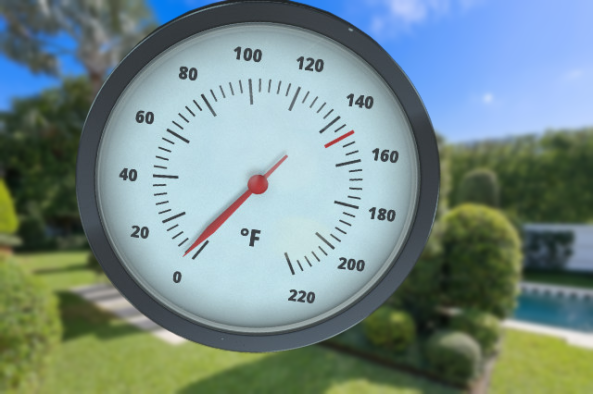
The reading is 4°F
